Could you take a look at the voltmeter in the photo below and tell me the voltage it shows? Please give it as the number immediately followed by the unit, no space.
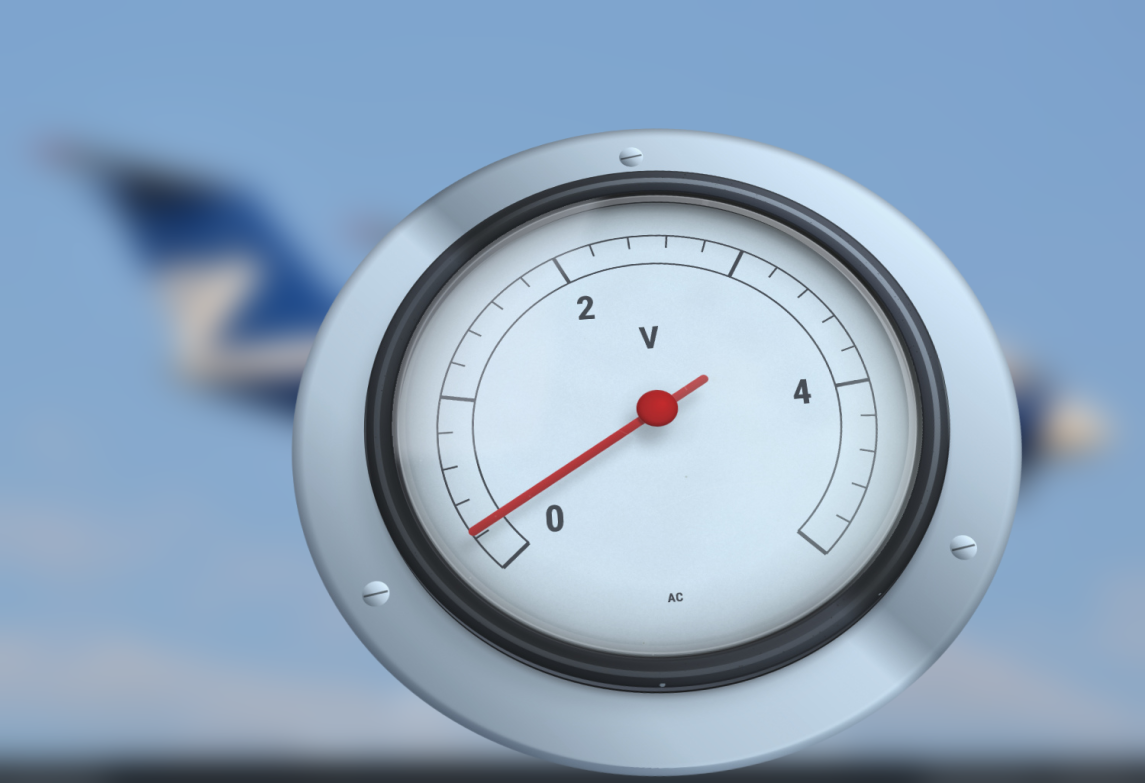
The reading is 0.2V
